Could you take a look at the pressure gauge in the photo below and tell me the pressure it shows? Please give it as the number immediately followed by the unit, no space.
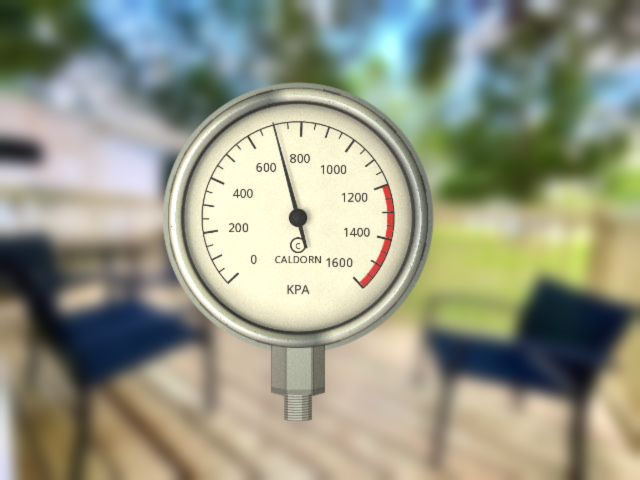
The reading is 700kPa
